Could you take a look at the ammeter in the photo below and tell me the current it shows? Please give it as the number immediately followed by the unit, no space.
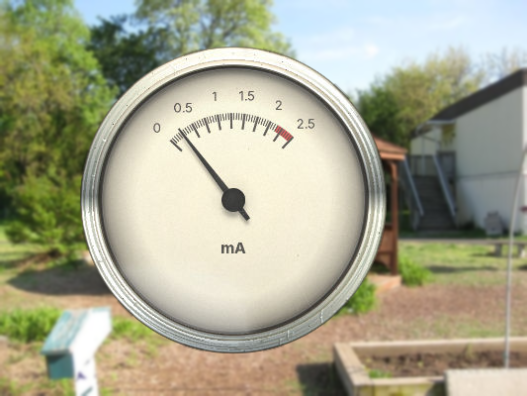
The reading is 0.25mA
